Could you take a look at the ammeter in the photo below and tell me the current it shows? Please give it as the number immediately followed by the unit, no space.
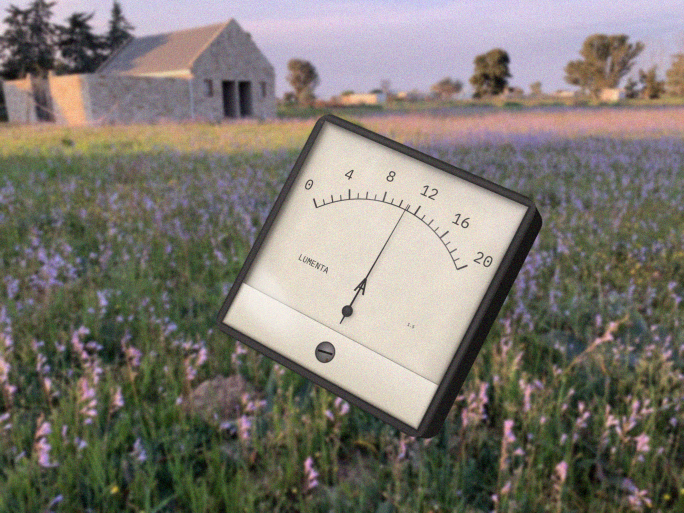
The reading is 11A
